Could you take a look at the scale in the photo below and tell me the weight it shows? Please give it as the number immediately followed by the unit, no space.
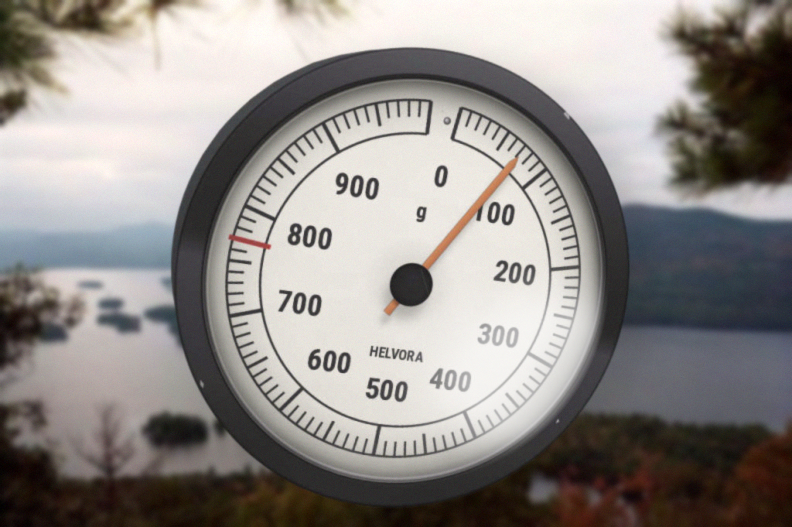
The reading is 70g
